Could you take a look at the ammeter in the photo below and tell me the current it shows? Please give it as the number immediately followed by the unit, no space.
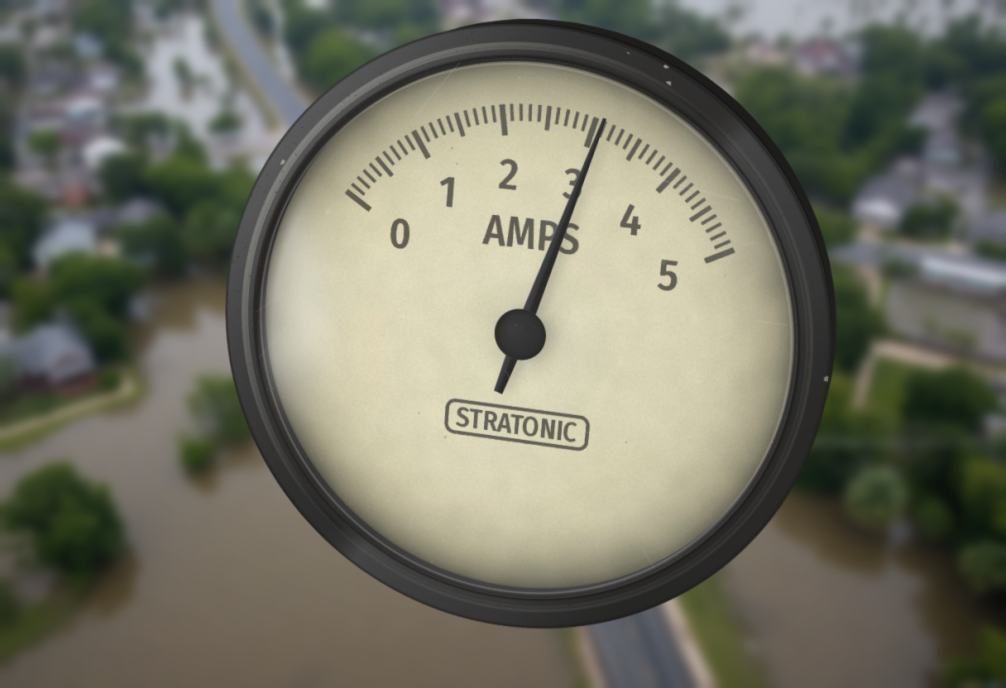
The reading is 3.1A
